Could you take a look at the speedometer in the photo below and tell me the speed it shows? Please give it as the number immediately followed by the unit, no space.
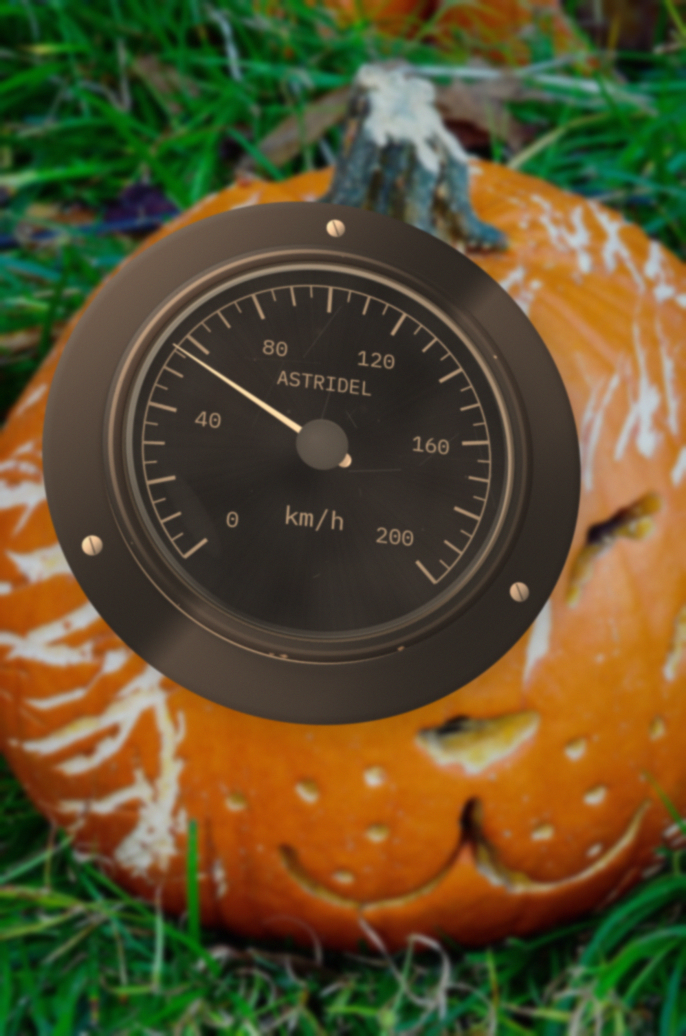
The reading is 55km/h
